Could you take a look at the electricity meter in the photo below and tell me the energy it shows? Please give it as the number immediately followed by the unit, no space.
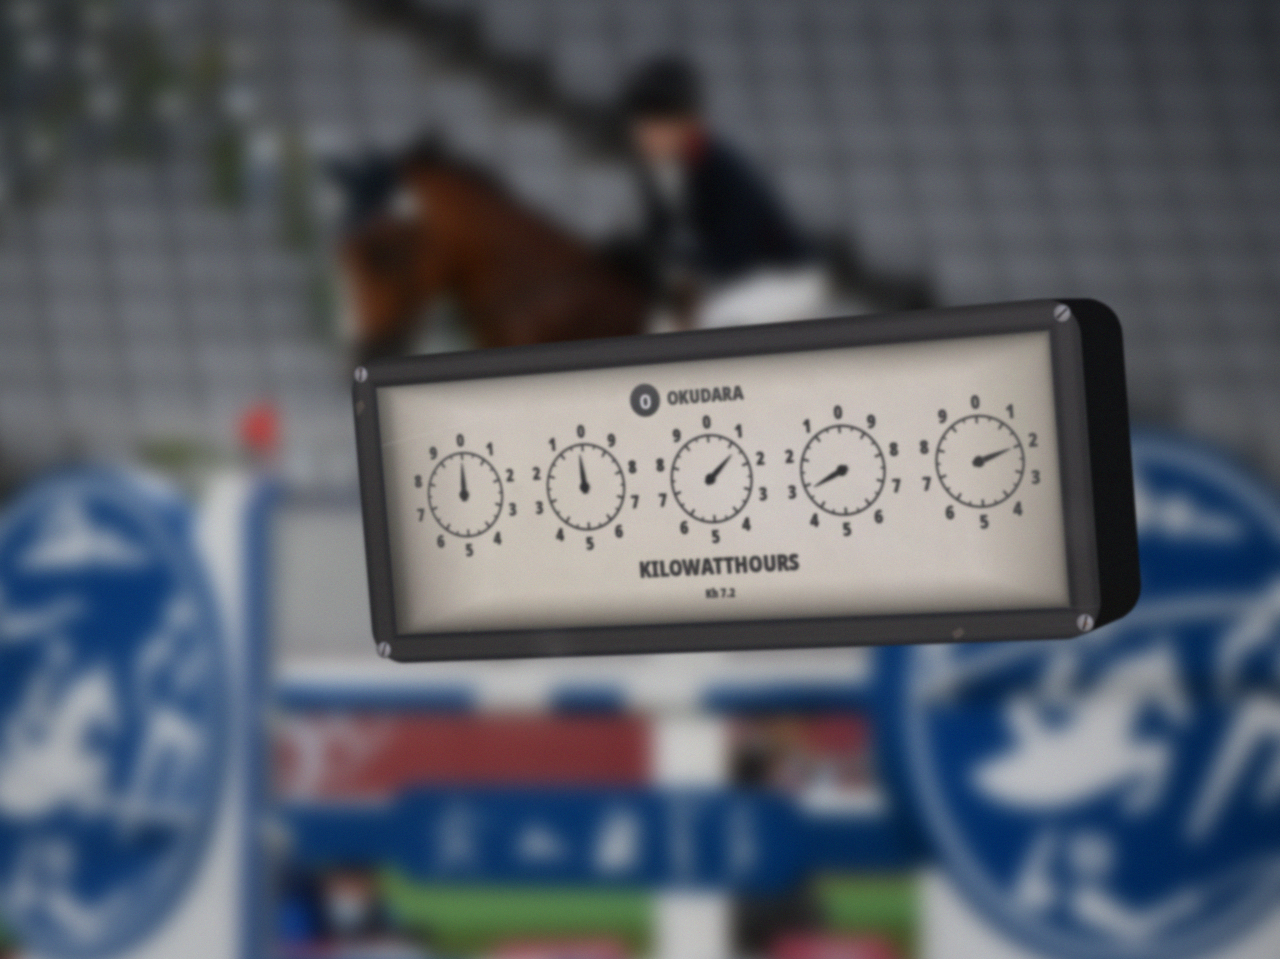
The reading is 132kWh
